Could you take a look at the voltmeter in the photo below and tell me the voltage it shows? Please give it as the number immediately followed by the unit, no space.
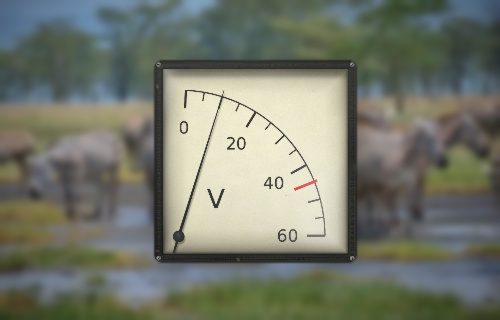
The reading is 10V
